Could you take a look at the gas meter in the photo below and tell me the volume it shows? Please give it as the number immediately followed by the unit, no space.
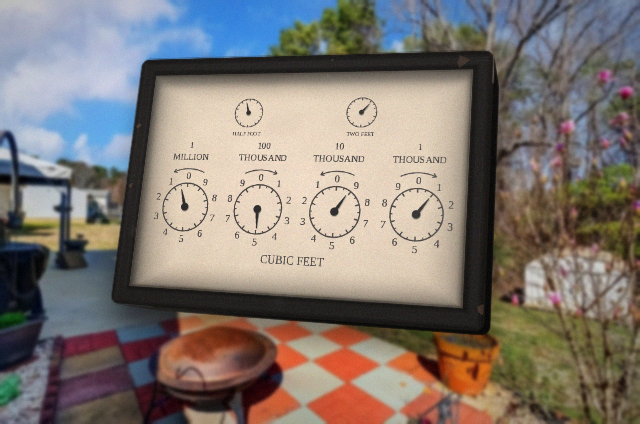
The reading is 49100ft³
